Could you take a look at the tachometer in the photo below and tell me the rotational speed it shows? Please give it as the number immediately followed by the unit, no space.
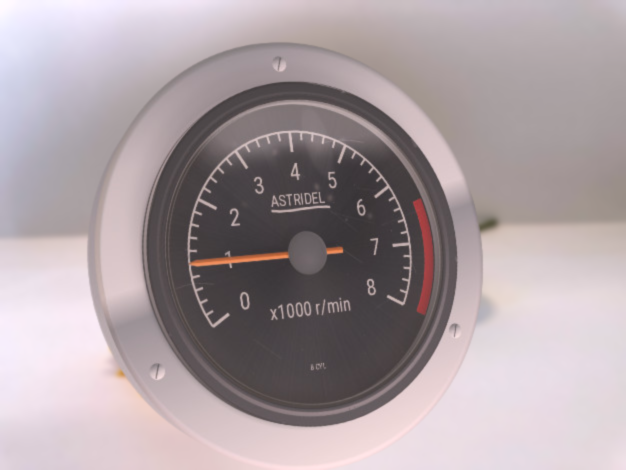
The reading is 1000rpm
